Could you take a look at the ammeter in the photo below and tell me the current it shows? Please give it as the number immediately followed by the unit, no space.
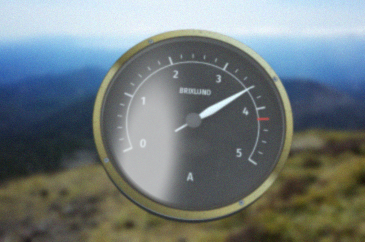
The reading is 3.6A
